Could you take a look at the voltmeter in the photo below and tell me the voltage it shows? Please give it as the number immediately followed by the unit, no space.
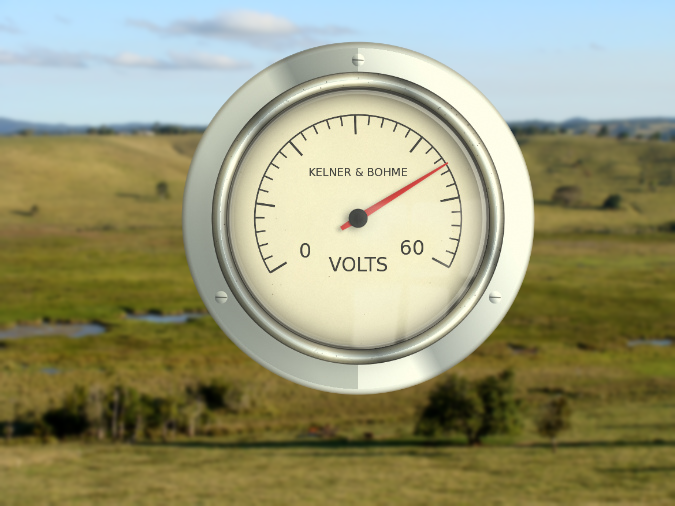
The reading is 45V
